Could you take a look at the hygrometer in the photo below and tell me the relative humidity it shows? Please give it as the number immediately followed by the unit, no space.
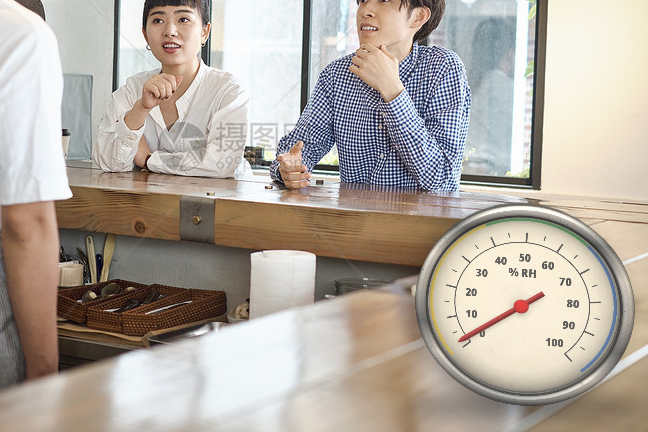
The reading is 2.5%
